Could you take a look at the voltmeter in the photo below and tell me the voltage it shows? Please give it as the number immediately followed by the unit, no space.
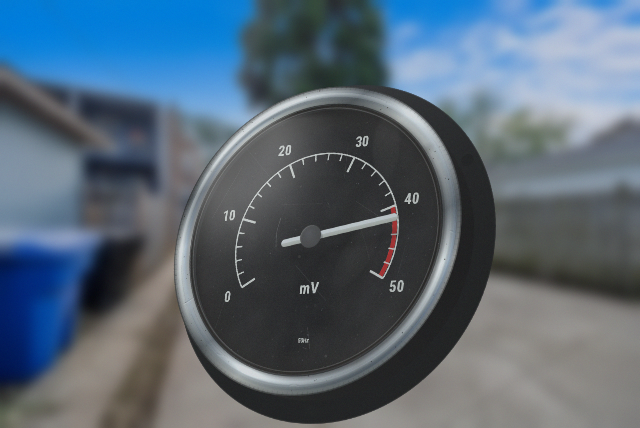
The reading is 42mV
